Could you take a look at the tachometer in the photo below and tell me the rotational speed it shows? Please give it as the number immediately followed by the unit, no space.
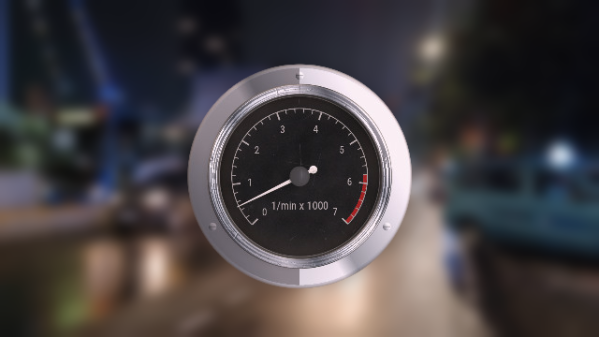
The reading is 500rpm
